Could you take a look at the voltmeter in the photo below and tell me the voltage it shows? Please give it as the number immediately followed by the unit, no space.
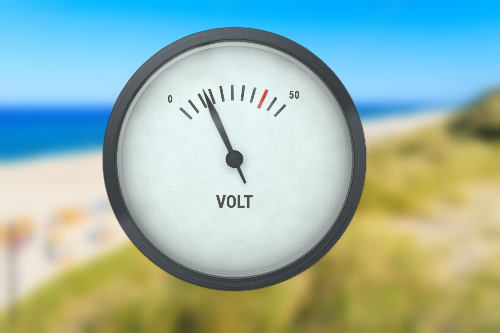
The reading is 12.5V
